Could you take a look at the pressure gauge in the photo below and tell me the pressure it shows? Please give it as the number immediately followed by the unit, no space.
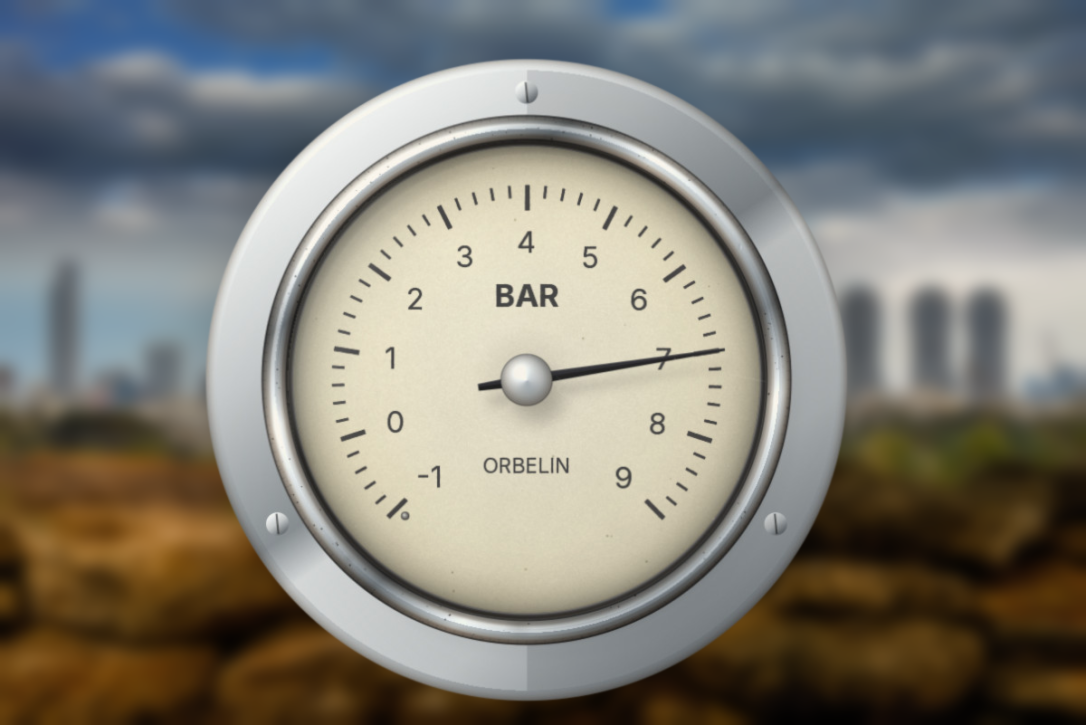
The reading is 7bar
